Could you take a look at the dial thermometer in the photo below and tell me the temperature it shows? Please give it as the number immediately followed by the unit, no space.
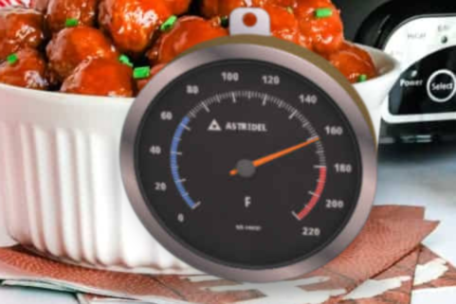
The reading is 160°F
